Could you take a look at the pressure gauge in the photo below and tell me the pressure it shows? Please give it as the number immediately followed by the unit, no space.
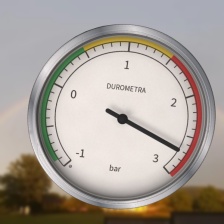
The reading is 2.7bar
